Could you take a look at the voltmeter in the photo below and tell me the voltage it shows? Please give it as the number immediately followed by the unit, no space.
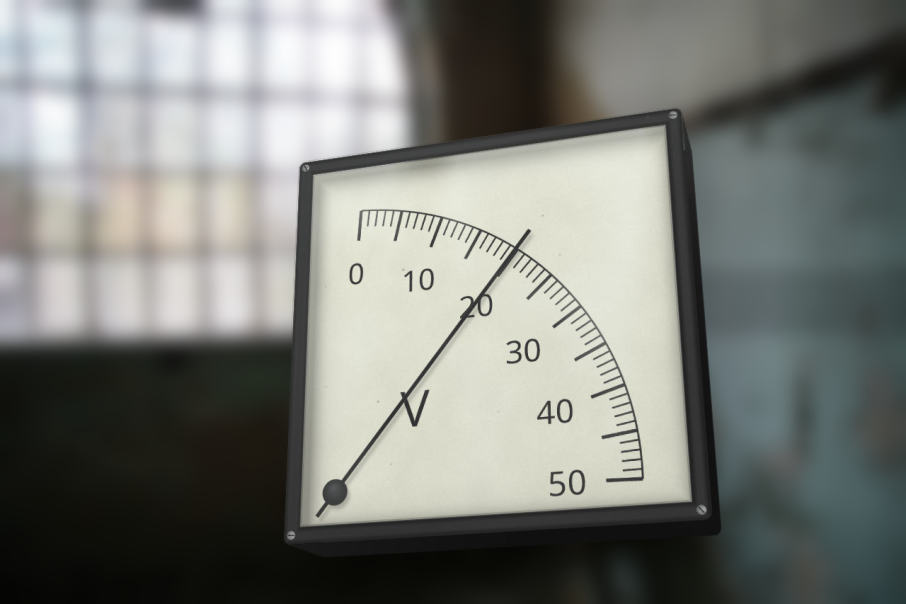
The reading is 20V
